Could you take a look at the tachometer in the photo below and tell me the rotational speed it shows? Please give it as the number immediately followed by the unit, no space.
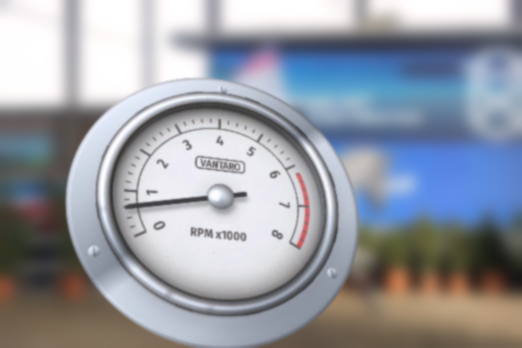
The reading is 600rpm
